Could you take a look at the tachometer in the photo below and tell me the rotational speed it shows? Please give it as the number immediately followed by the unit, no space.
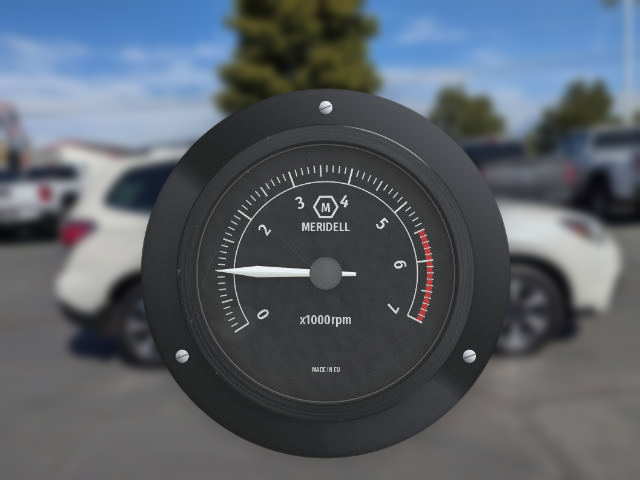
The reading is 1000rpm
